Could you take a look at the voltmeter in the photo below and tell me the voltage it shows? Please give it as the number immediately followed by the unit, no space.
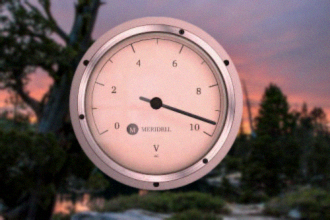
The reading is 9.5V
